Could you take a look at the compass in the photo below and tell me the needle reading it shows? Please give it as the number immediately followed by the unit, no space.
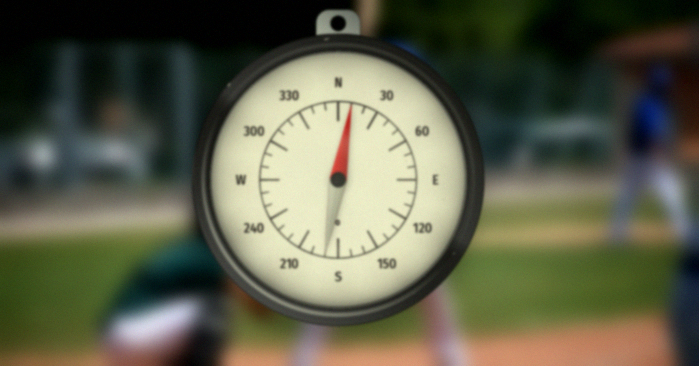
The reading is 10°
